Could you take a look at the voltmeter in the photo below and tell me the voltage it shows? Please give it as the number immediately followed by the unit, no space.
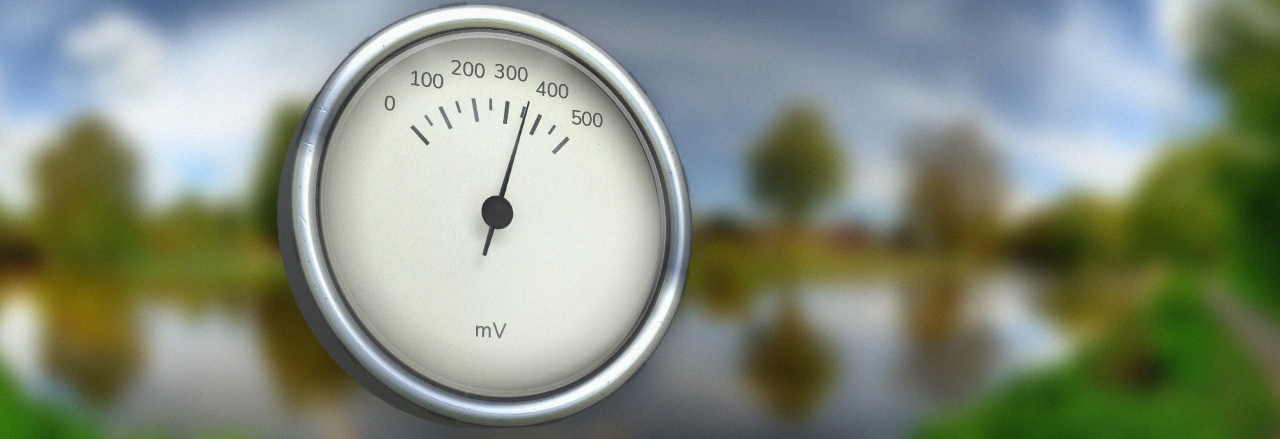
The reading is 350mV
